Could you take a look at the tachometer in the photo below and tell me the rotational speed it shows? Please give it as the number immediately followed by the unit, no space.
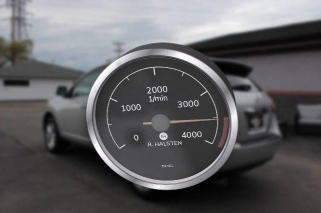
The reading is 3500rpm
